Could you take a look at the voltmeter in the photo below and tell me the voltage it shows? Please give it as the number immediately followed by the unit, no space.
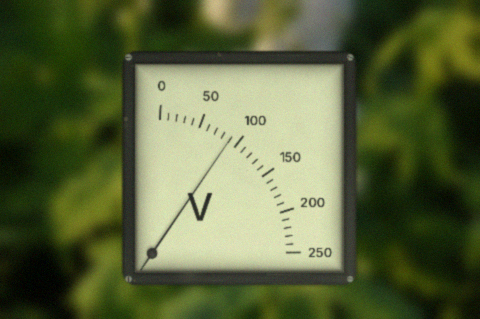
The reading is 90V
